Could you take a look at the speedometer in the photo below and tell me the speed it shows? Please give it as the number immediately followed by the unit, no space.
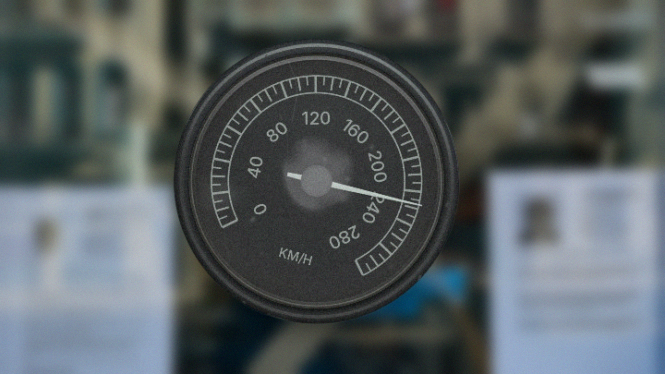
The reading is 227.5km/h
